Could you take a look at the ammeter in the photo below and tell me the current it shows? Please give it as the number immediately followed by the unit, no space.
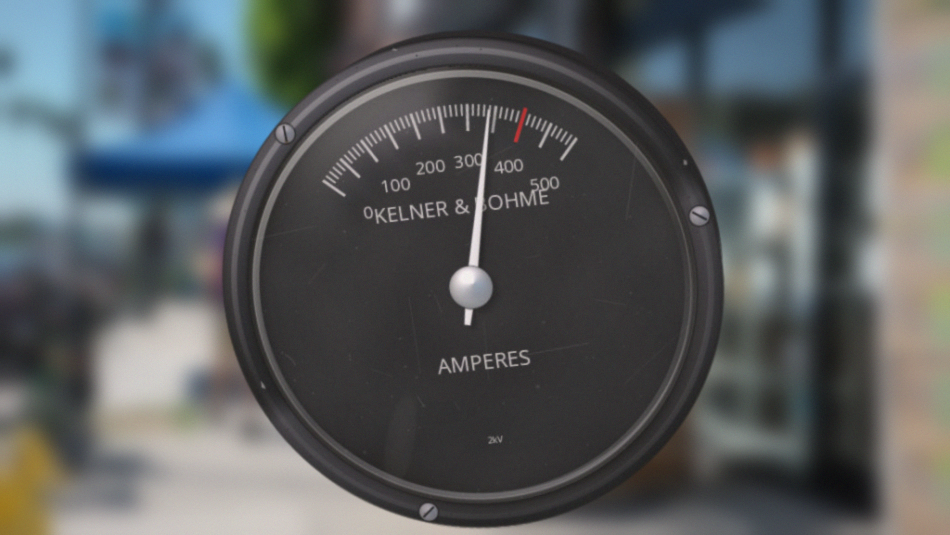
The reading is 340A
